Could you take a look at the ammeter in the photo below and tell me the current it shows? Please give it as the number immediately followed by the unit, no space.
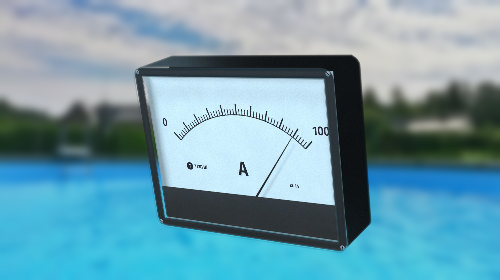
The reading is 90A
